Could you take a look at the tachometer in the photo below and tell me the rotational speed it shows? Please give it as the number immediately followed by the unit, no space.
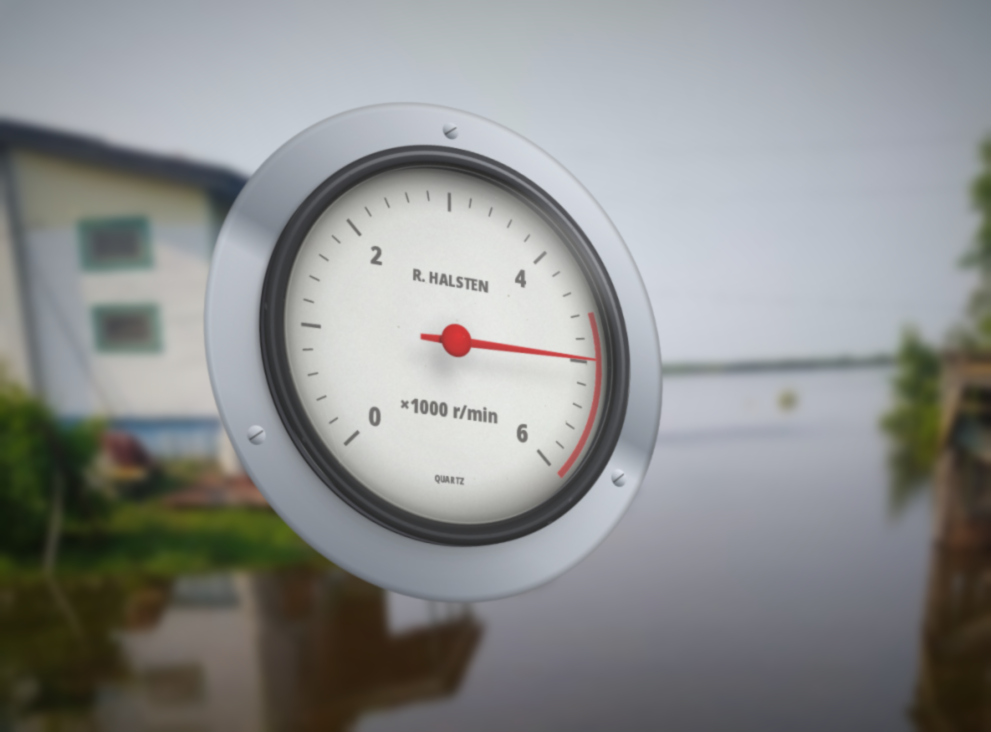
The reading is 5000rpm
